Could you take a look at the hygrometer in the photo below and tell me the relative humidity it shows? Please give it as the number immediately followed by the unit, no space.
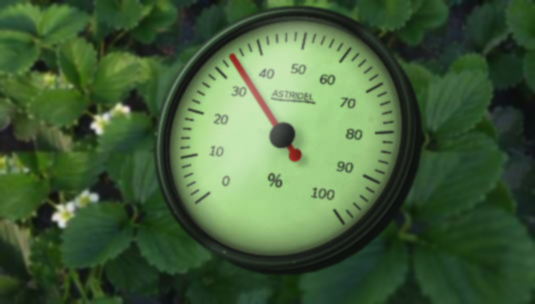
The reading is 34%
